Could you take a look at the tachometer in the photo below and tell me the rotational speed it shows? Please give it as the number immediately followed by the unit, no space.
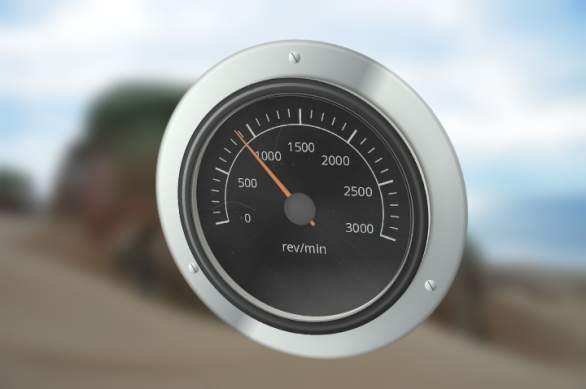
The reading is 900rpm
